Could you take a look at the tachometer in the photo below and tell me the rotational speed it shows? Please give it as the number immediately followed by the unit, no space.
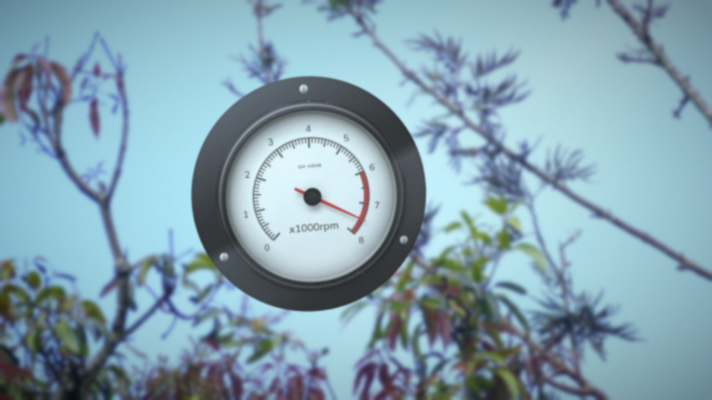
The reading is 7500rpm
